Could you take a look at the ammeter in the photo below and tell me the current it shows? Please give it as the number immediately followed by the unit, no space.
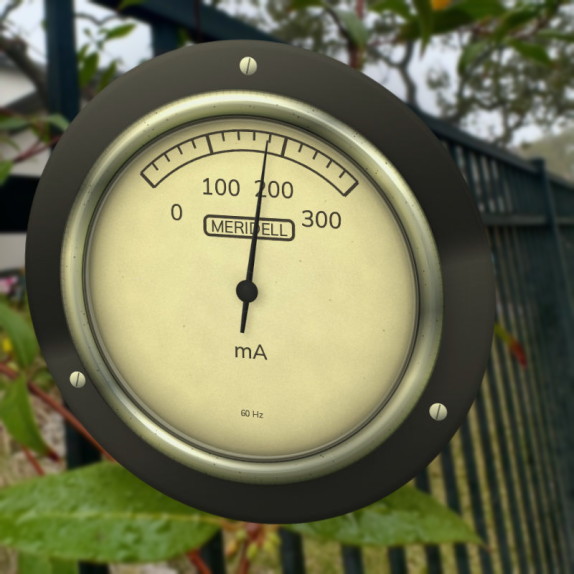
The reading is 180mA
